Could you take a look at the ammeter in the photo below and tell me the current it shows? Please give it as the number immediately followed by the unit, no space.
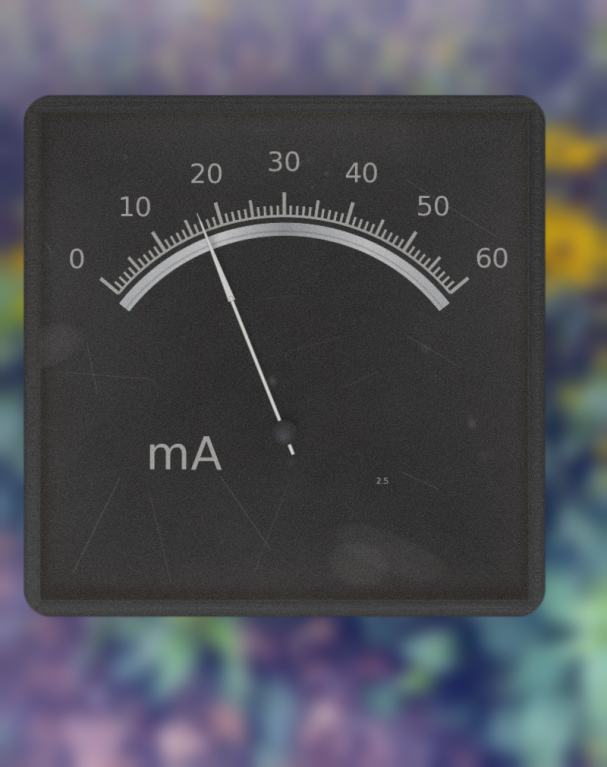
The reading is 17mA
